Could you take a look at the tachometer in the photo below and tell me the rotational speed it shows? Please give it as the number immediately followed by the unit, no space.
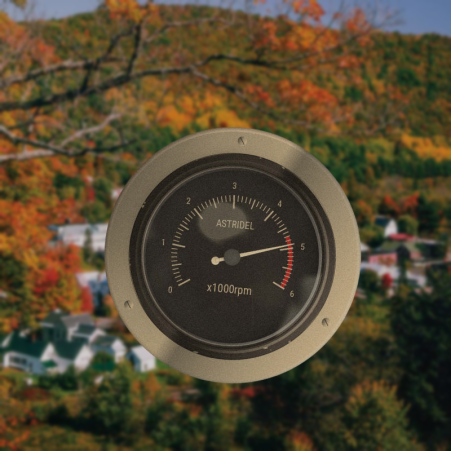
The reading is 4900rpm
